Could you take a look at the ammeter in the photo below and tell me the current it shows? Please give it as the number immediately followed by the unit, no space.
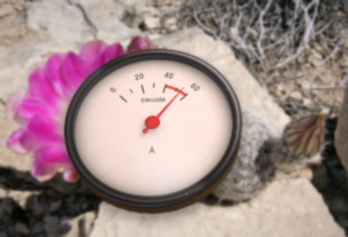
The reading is 55A
